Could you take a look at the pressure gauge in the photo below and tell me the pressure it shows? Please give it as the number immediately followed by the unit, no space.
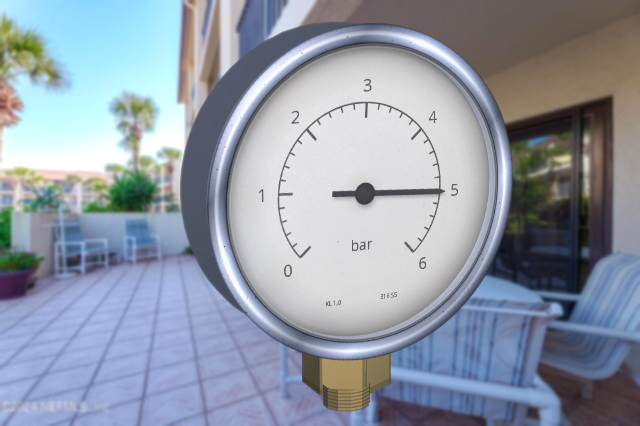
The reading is 5bar
